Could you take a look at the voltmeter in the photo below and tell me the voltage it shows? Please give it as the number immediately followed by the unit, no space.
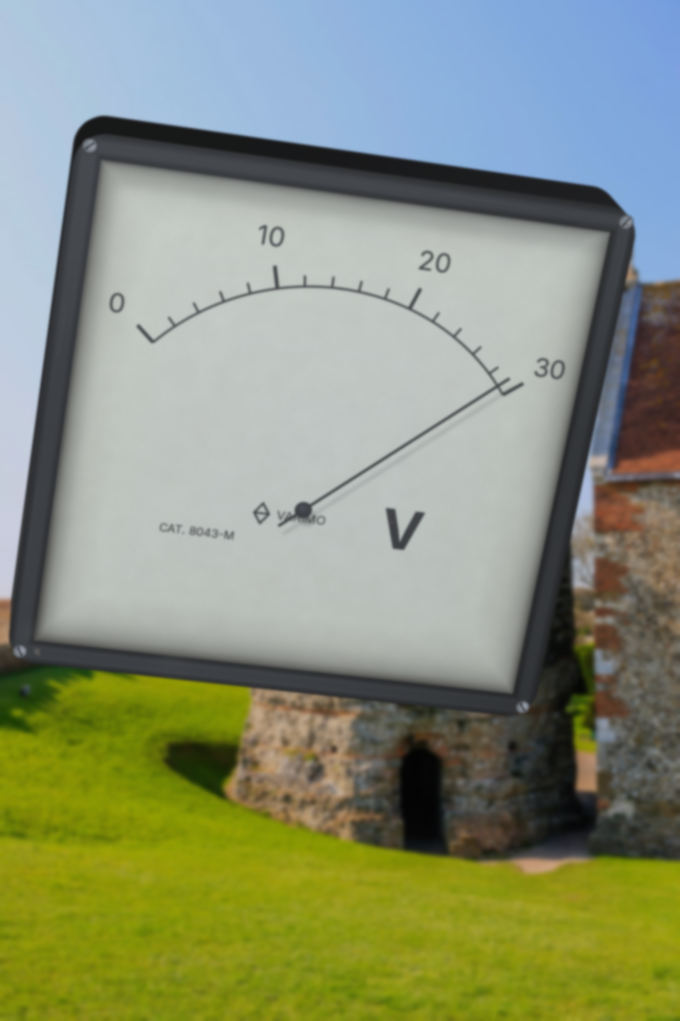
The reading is 29V
